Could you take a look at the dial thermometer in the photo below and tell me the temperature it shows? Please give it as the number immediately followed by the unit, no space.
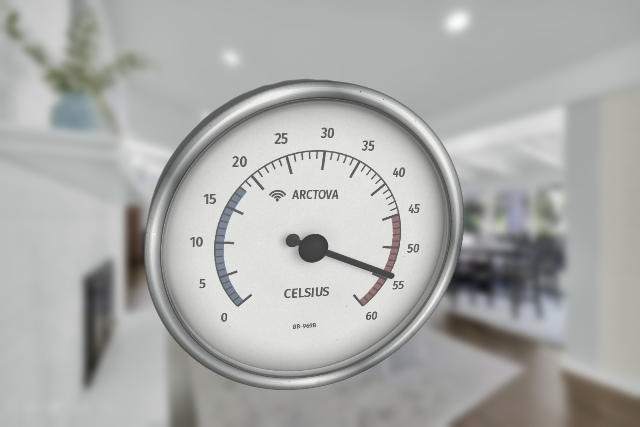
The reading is 54°C
